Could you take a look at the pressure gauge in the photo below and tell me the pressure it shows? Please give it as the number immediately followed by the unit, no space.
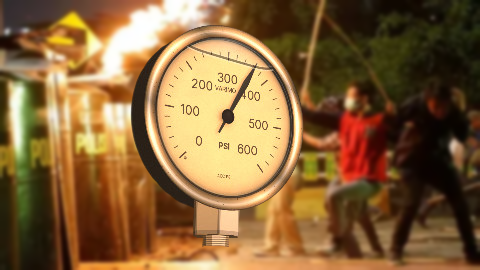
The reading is 360psi
